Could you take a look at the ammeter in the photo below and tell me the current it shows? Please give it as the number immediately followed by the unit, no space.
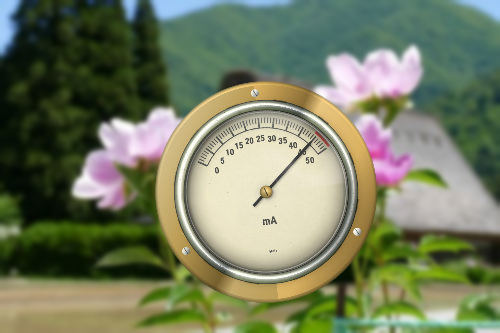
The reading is 45mA
